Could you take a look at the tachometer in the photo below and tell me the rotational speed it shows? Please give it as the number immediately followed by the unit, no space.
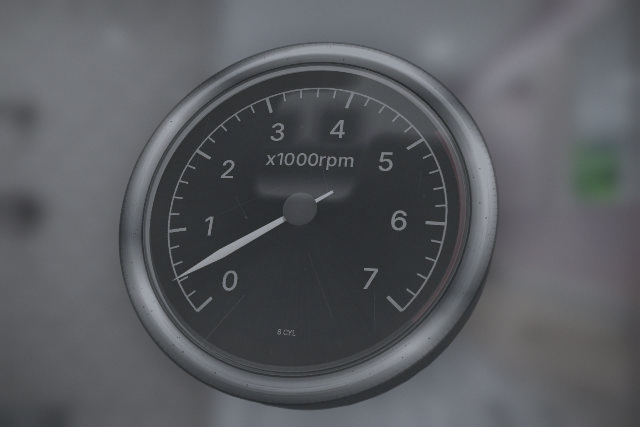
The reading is 400rpm
